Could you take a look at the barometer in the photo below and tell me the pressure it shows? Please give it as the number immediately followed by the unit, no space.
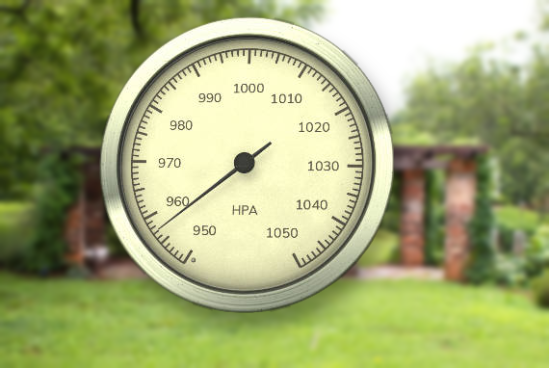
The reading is 957hPa
